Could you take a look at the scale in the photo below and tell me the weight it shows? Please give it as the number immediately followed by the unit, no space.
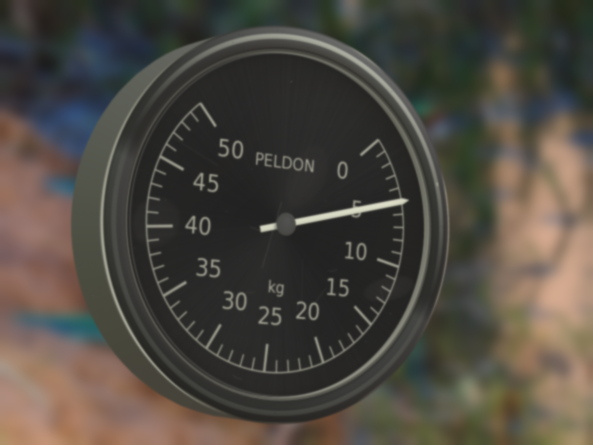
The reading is 5kg
